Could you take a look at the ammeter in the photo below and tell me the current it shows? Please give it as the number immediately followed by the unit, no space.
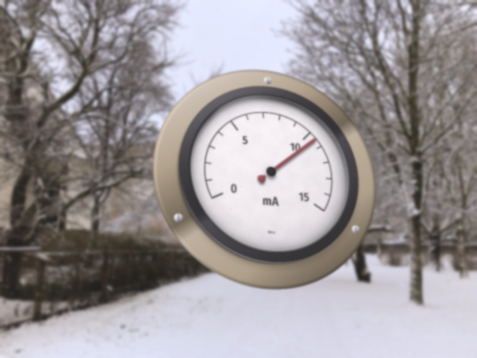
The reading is 10.5mA
